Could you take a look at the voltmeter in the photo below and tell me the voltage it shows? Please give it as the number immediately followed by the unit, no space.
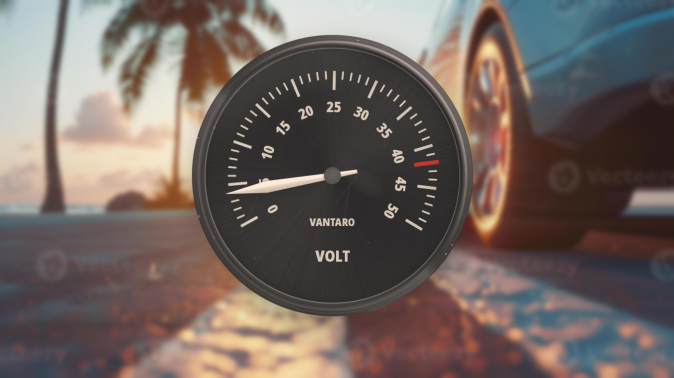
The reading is 4V
